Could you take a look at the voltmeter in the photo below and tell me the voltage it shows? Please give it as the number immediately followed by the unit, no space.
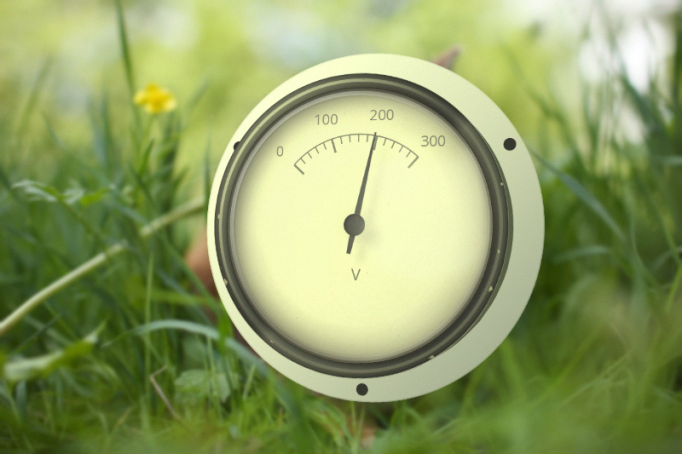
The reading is 200V
